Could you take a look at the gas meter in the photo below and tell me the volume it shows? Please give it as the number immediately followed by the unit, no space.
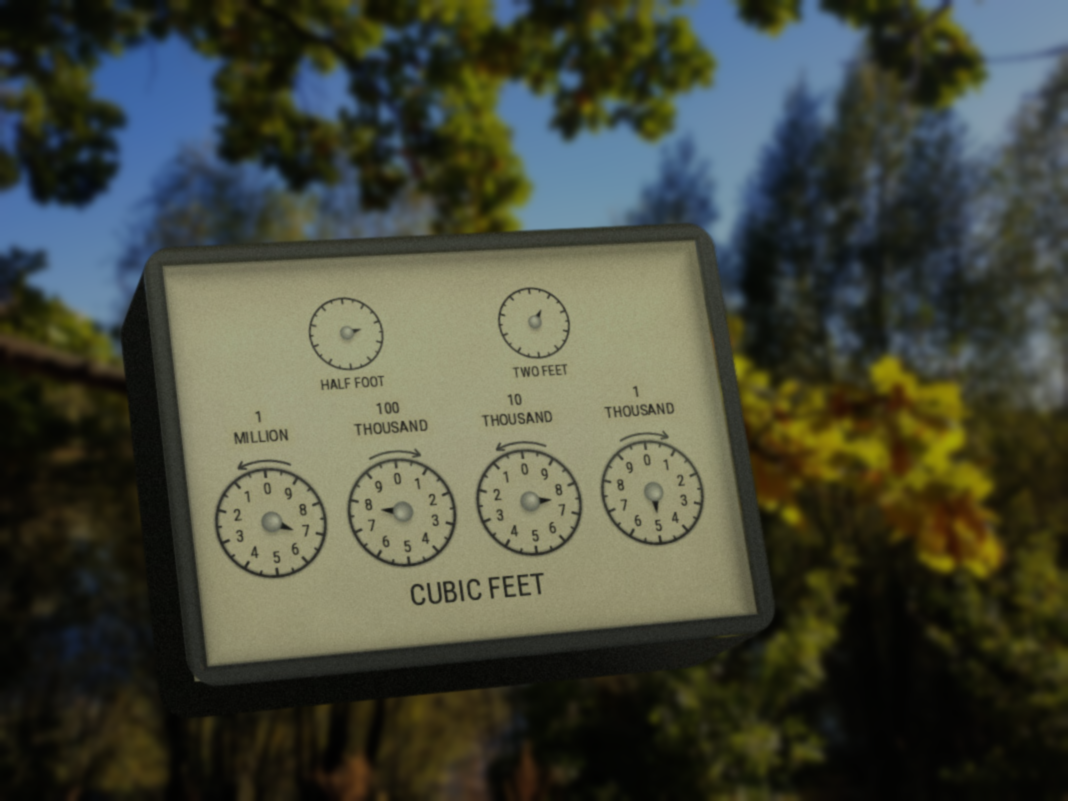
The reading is 677500ft³
